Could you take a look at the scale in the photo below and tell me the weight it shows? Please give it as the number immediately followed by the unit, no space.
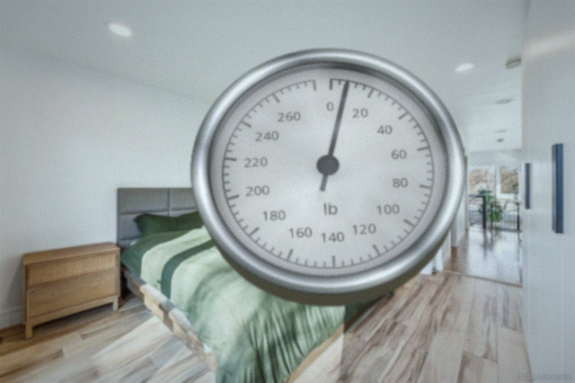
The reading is 8lb
